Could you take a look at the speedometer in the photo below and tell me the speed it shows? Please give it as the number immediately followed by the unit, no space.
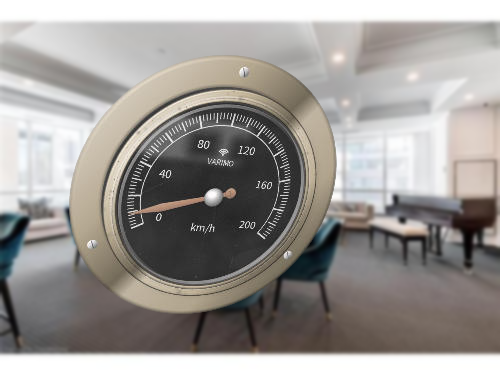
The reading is 10km/h
